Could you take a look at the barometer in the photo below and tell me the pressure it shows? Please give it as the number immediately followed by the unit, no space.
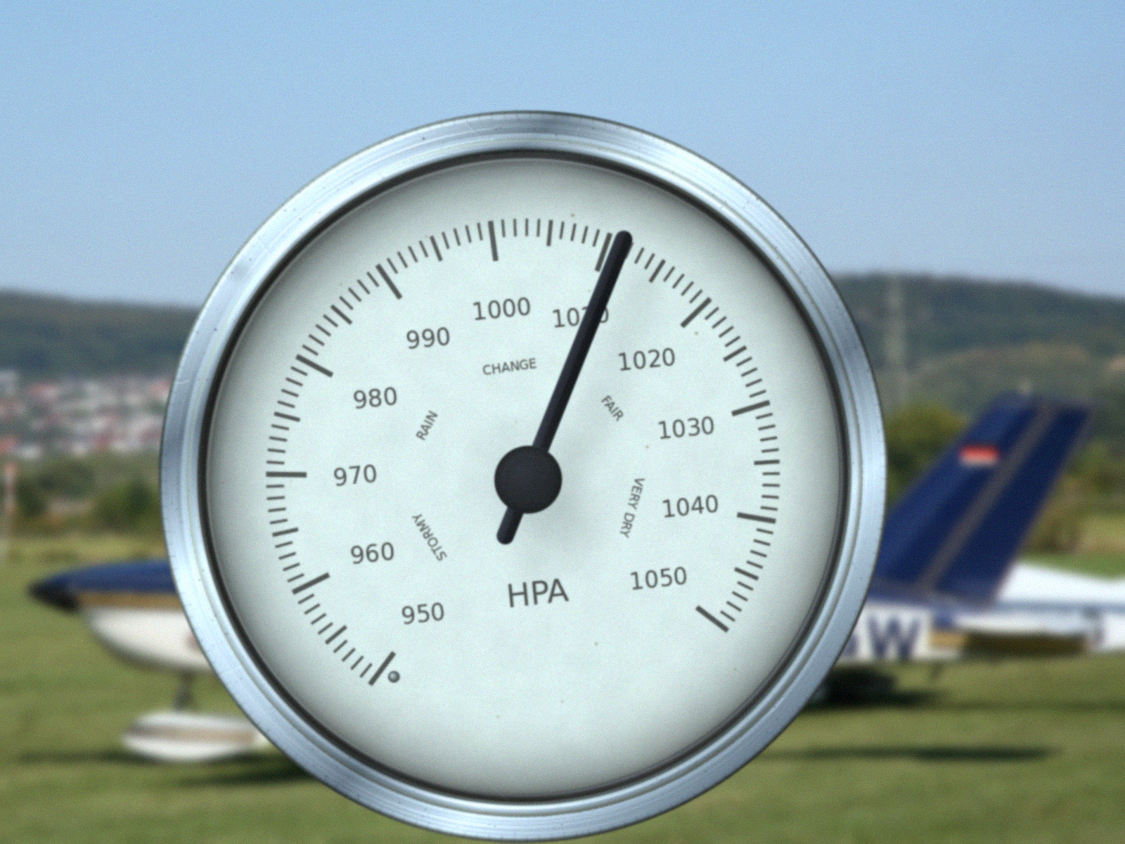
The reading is 1011hPa
